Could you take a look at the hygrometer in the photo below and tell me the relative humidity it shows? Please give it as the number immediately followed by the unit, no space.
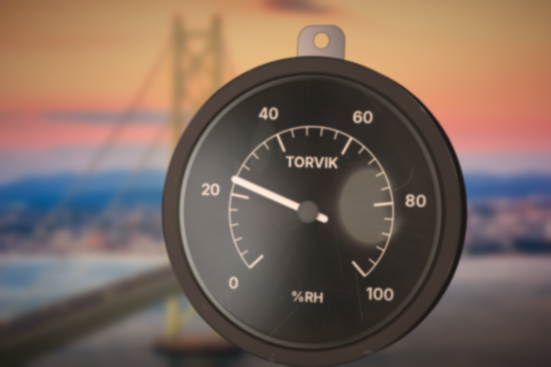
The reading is 24%
